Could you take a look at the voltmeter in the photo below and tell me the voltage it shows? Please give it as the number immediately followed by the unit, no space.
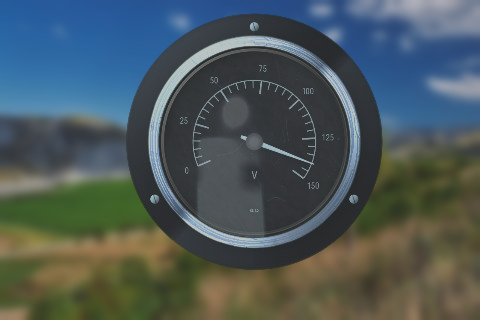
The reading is 140V
